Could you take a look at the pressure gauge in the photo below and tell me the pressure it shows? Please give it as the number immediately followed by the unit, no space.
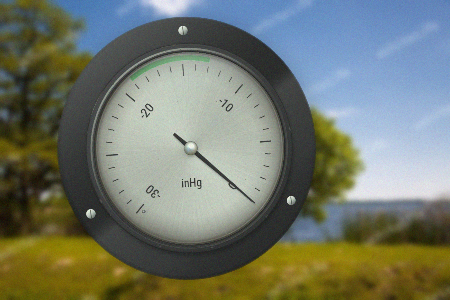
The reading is 0inHg
